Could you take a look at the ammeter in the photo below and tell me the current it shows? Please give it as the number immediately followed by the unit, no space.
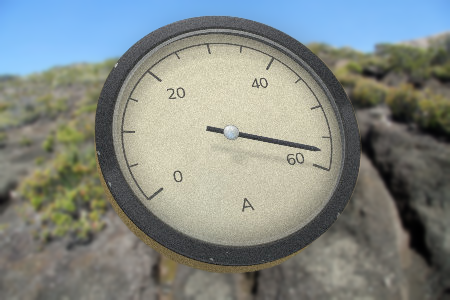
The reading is 57.5A
